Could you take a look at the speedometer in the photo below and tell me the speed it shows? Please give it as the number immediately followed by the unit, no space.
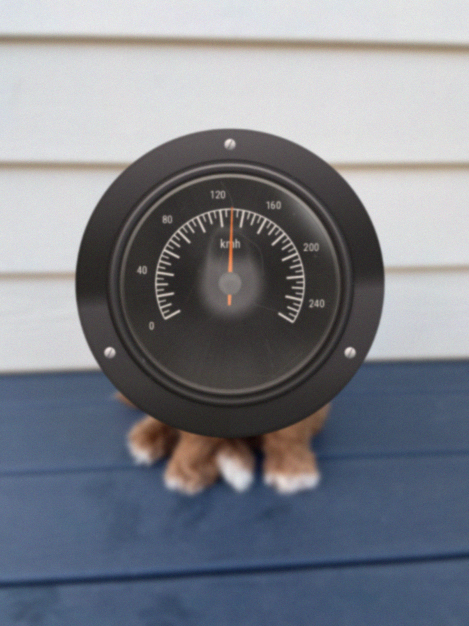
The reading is 130km/h
